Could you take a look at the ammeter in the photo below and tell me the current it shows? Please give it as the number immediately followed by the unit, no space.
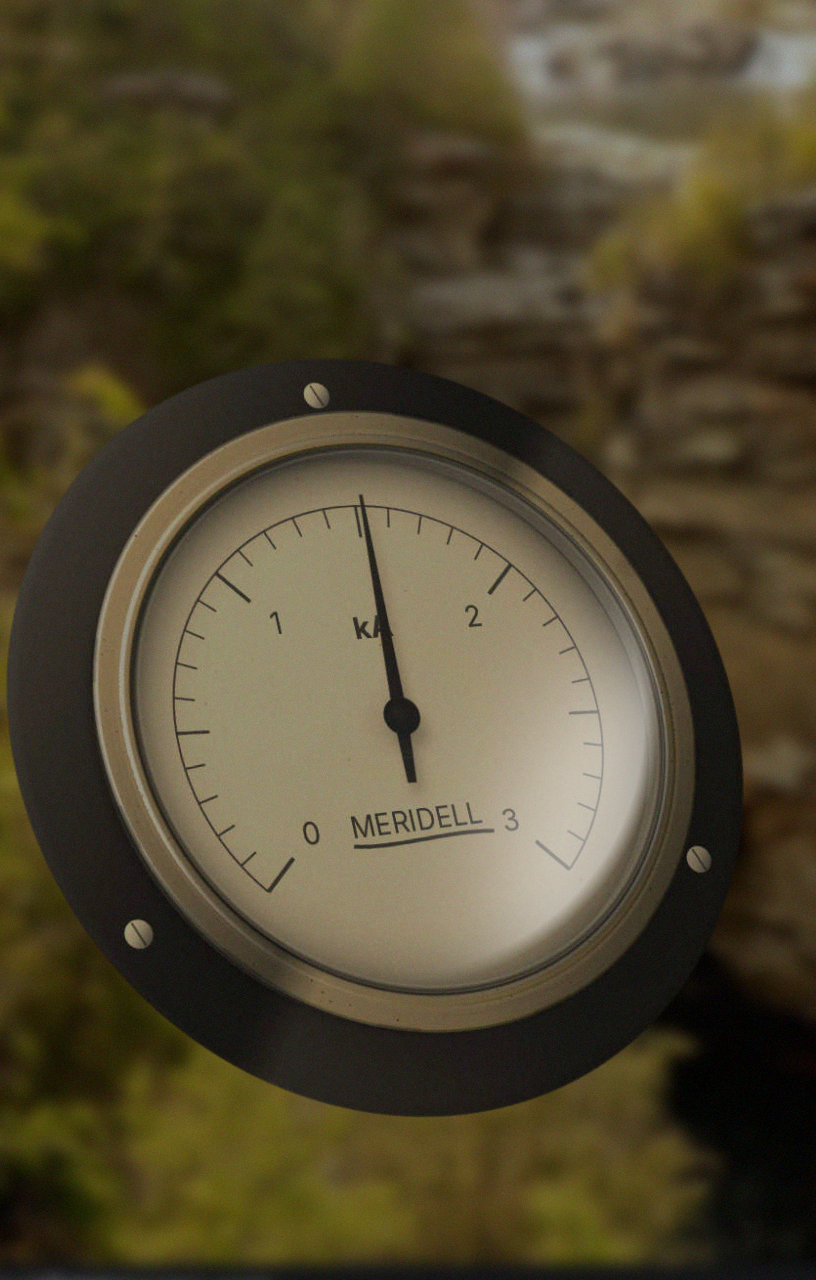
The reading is 1.5kA
